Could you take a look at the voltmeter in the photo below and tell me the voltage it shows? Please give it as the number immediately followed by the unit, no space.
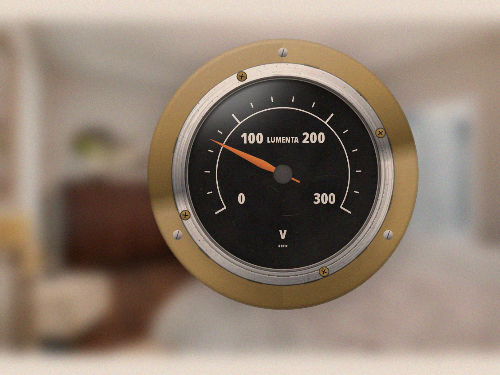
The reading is 70V
